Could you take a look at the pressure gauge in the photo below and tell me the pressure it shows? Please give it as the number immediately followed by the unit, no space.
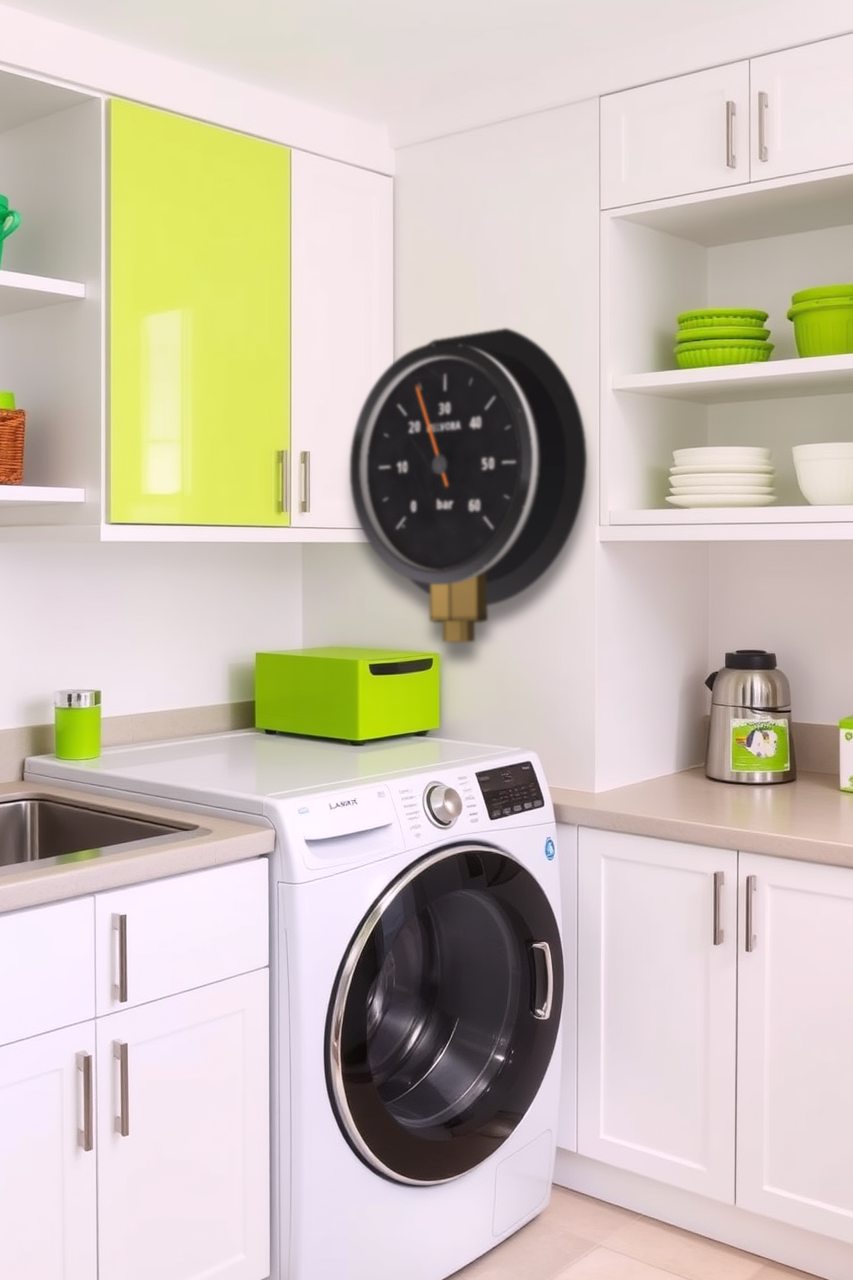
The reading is 25bar
